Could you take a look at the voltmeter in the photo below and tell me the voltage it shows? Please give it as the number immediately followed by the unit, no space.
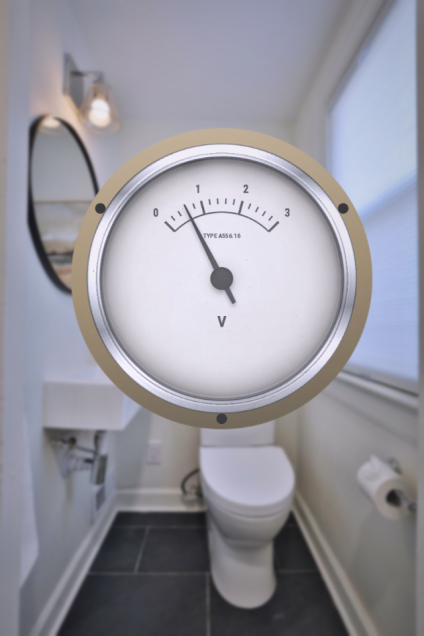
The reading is 0.6V
